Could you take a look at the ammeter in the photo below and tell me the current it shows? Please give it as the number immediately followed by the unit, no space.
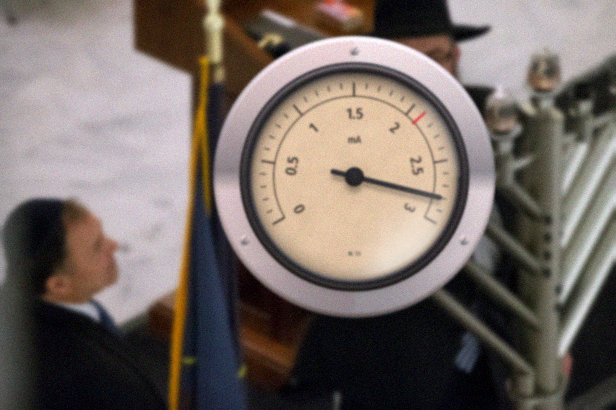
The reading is 2.8mA
